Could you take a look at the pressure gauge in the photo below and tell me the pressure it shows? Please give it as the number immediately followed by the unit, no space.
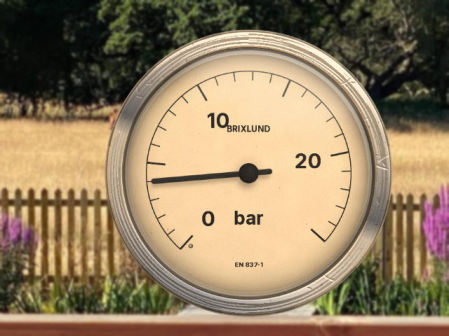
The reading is 4bar
